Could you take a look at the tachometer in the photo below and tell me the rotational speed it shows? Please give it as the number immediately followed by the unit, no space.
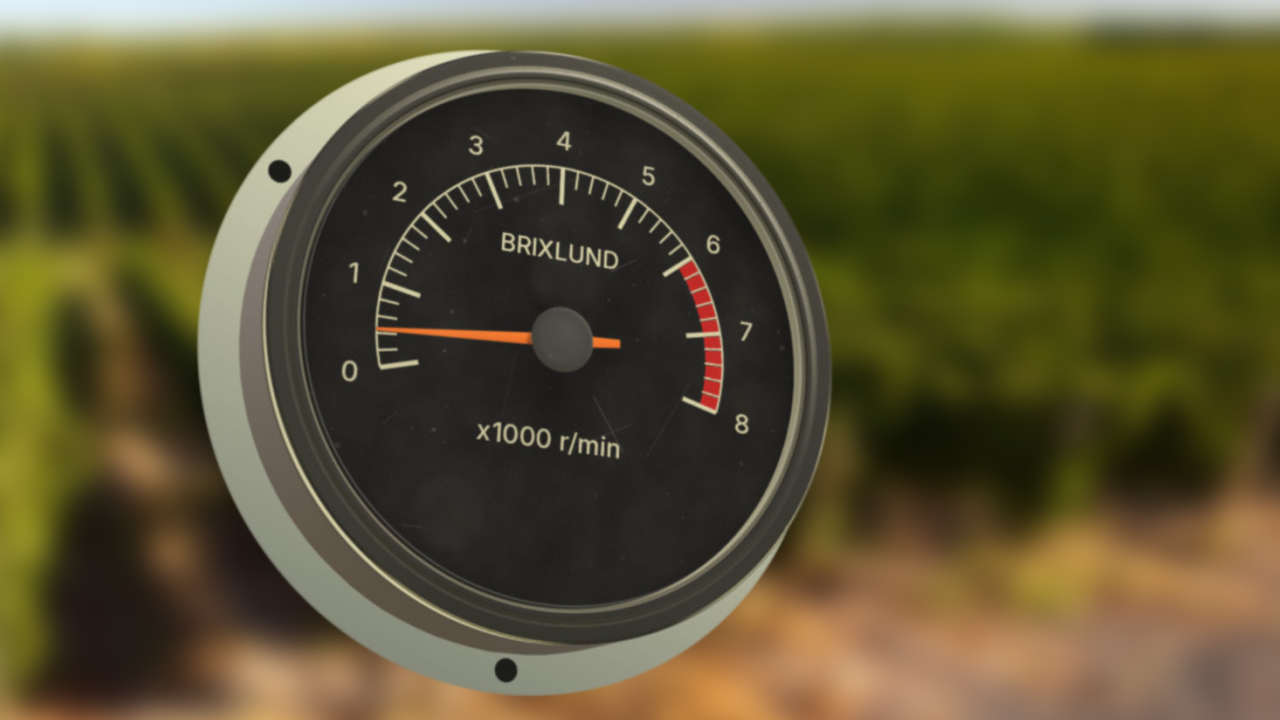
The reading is 400rpm
